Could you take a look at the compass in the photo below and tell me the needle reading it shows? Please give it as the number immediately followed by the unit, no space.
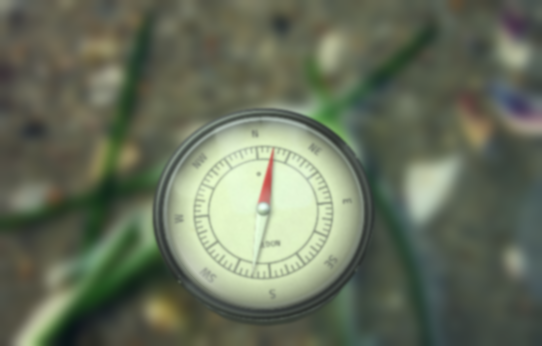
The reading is 15°
